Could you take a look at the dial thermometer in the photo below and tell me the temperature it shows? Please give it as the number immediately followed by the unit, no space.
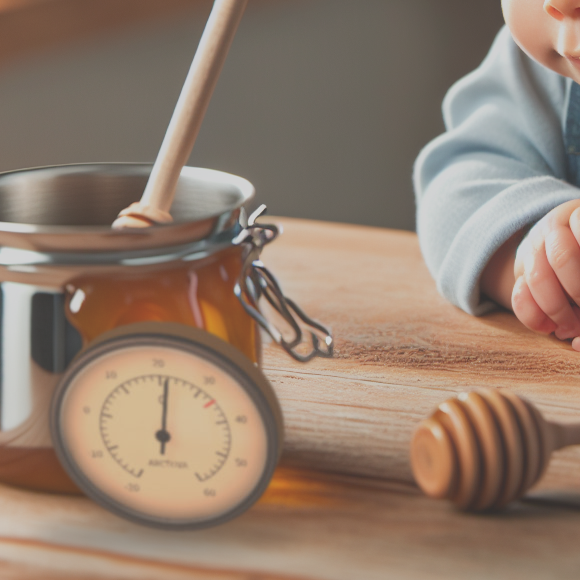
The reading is 22°C
